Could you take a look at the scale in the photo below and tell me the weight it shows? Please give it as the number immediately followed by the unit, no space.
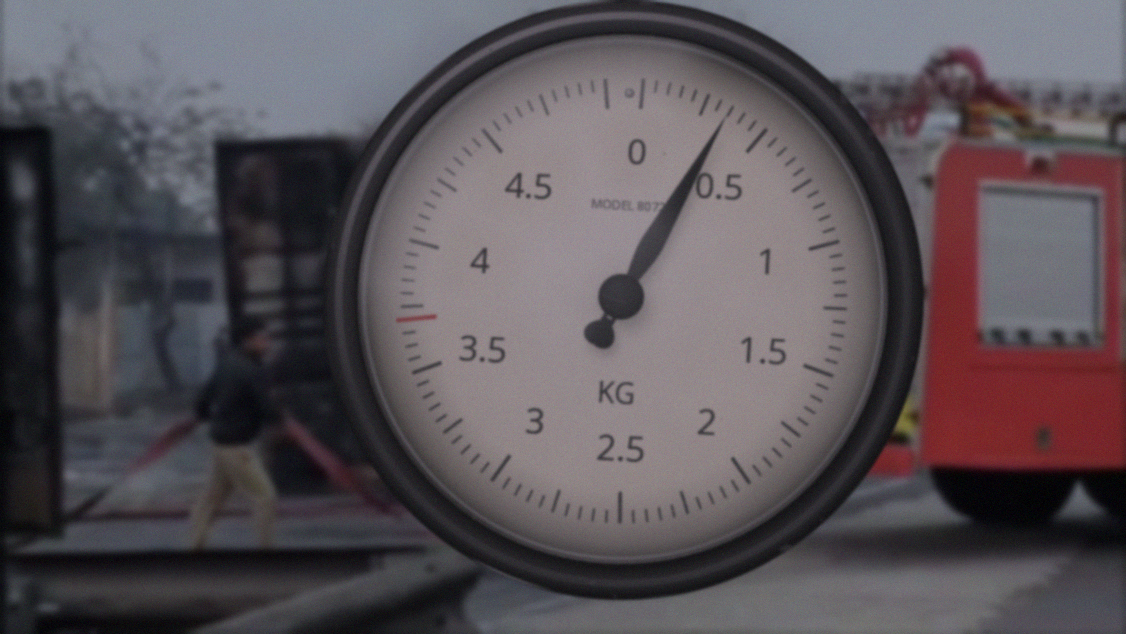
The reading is 0.35kg
